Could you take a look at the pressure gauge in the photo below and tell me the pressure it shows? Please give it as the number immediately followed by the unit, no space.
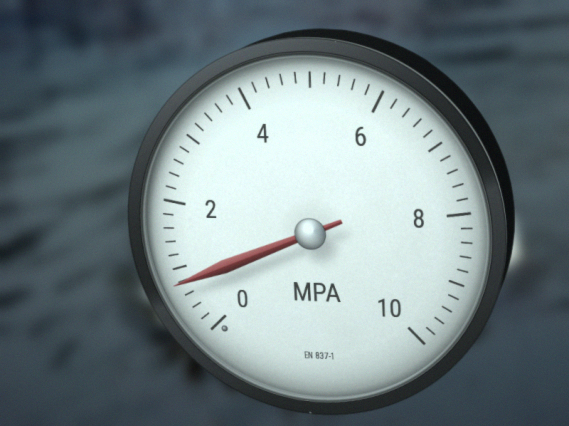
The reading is 0.8MPa
